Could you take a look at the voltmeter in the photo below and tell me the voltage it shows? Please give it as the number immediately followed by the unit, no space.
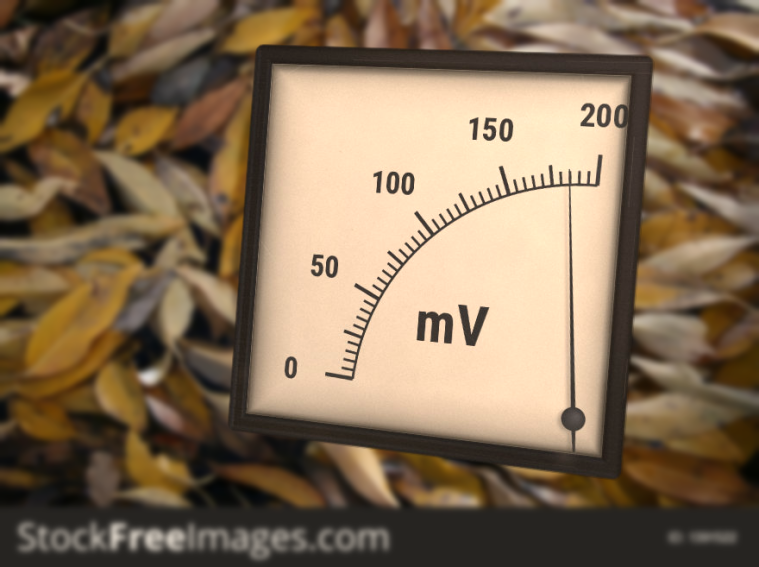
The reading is 185mV
